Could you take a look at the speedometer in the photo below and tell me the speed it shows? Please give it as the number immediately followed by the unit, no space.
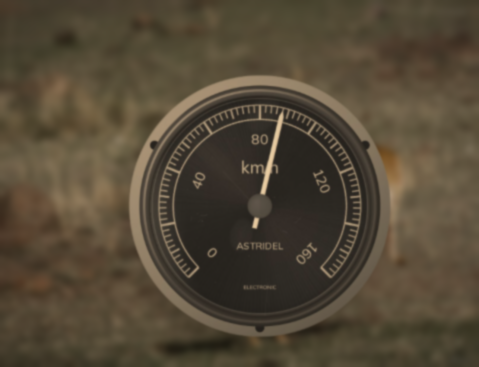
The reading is 88km/h
